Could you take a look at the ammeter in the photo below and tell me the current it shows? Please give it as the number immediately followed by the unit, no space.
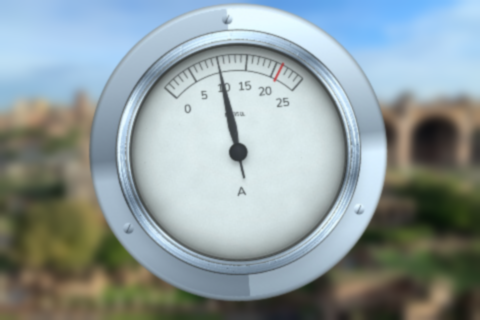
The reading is 10A
